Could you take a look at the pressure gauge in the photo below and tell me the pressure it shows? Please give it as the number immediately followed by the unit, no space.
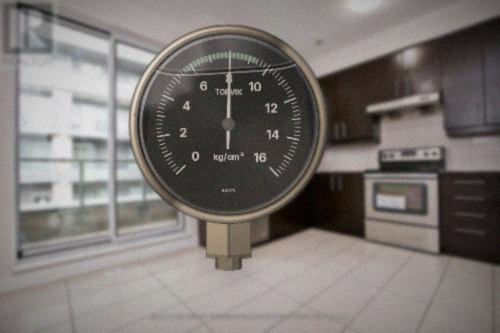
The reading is 8kg/cm²
